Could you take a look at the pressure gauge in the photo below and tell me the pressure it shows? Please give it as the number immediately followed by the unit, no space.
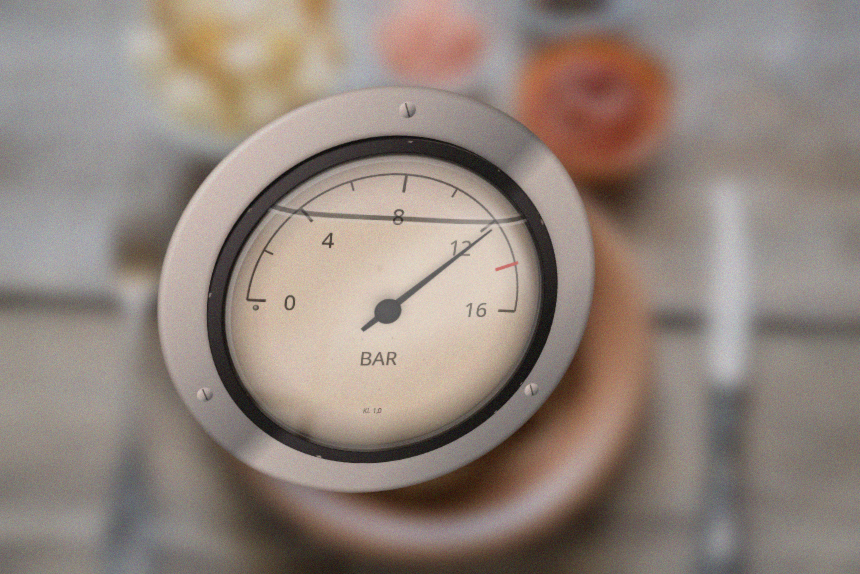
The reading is 12bar
